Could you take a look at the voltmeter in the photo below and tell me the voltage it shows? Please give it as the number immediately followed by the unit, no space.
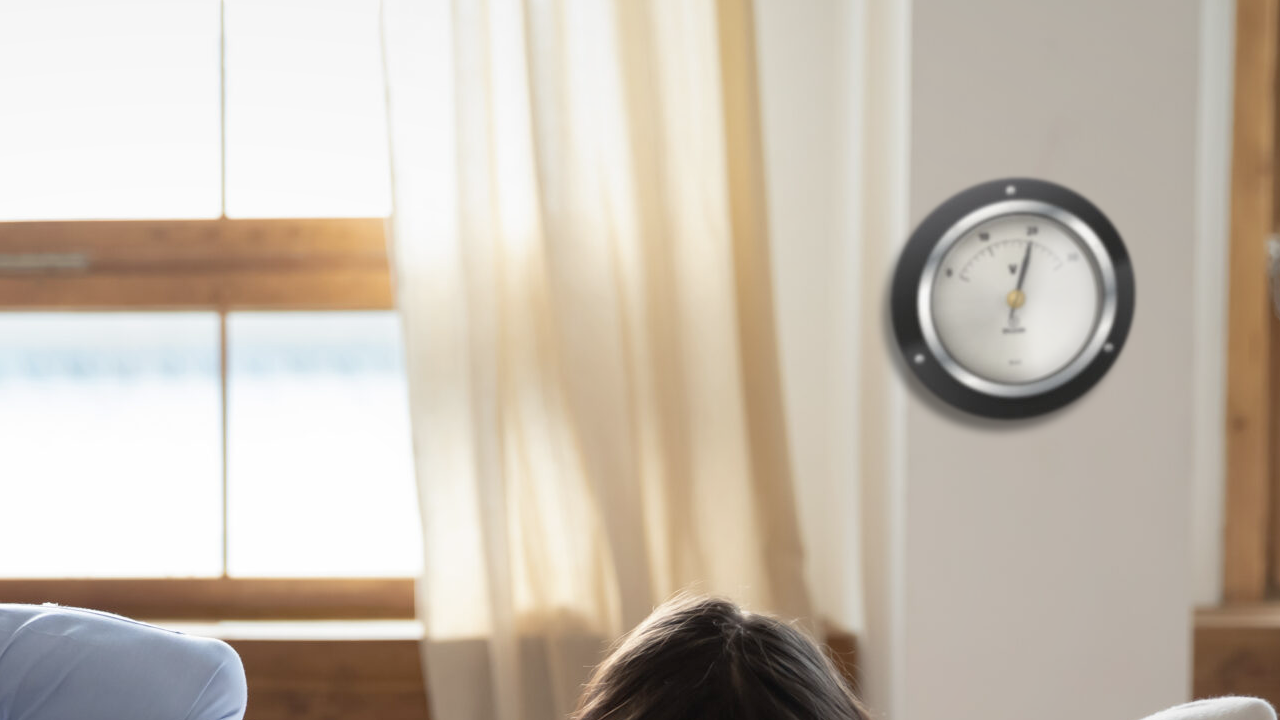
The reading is 20V
